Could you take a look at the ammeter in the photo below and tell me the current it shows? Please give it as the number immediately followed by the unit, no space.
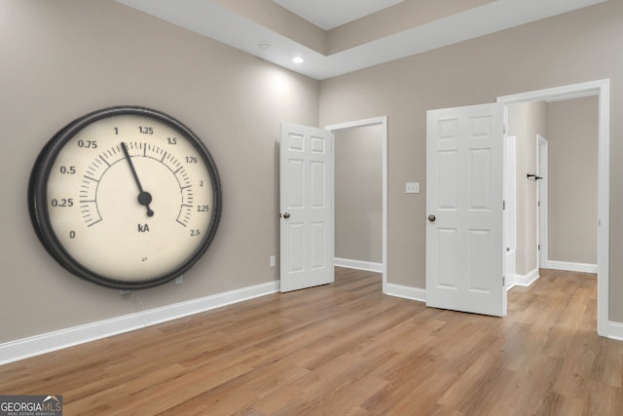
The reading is 1kA
